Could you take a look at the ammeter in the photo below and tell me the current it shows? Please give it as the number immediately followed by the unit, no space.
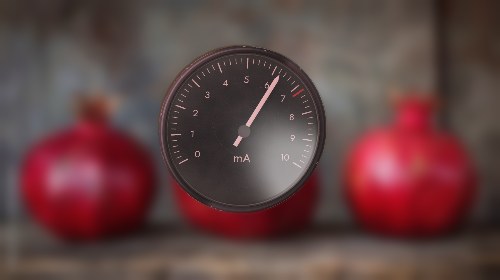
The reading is 6.2mA
